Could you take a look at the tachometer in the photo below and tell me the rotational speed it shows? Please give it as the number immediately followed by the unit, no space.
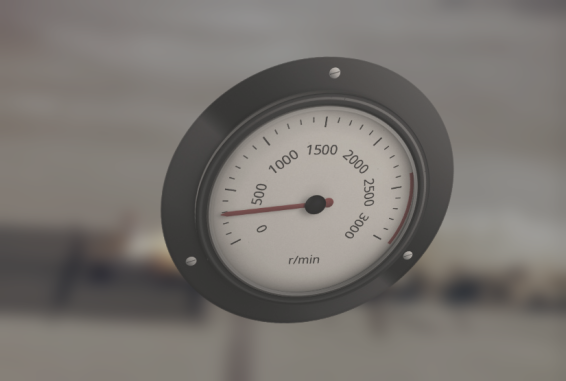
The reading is 300rpm
